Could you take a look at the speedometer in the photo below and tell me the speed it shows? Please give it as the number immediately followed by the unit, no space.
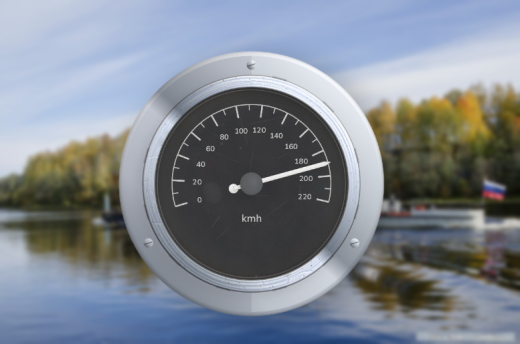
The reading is 190km/h
